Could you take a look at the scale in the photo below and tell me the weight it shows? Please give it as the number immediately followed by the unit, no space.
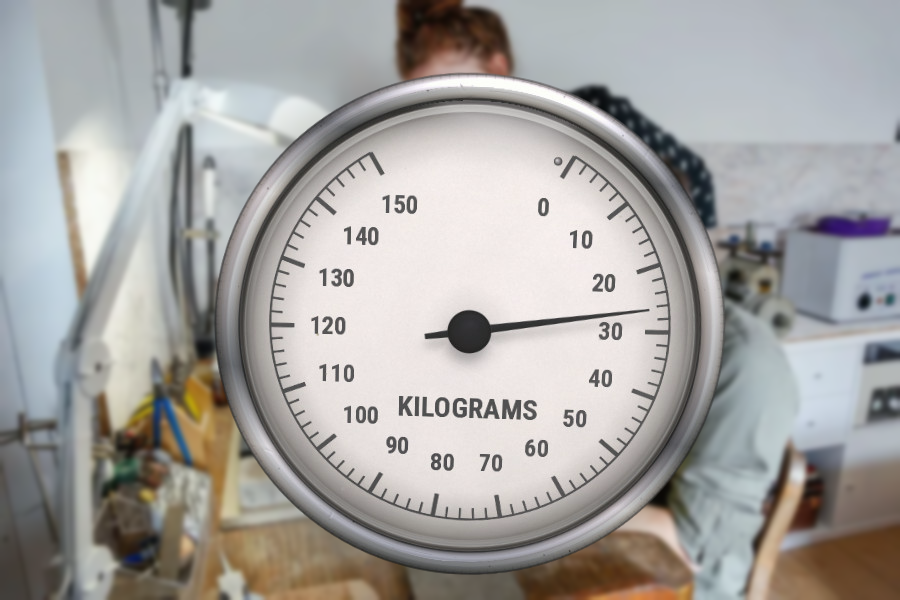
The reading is 26kg
